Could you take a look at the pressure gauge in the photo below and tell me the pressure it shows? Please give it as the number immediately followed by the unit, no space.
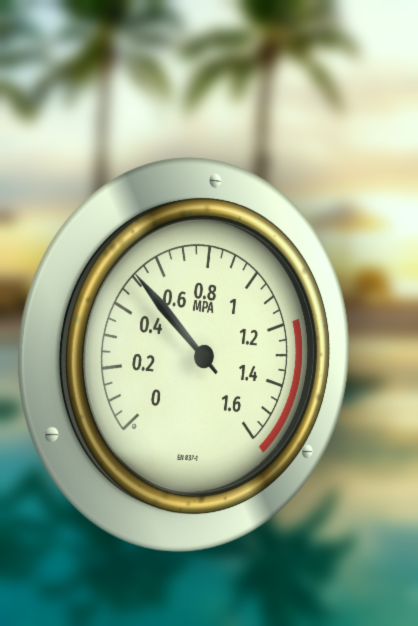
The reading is 0.5MPa
